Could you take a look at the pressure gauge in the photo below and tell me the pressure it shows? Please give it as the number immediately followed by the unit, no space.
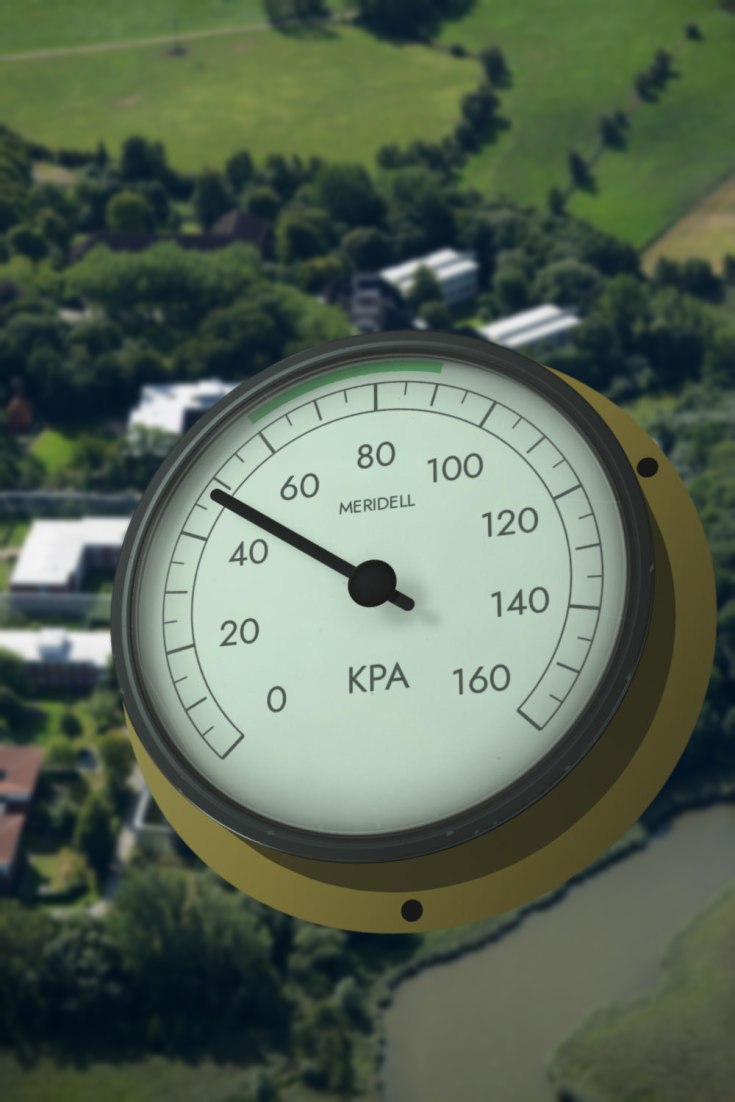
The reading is 47.5kPa
